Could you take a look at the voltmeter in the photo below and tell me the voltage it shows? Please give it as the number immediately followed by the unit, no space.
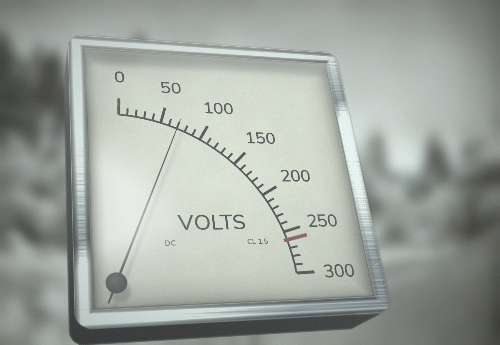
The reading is 70V
